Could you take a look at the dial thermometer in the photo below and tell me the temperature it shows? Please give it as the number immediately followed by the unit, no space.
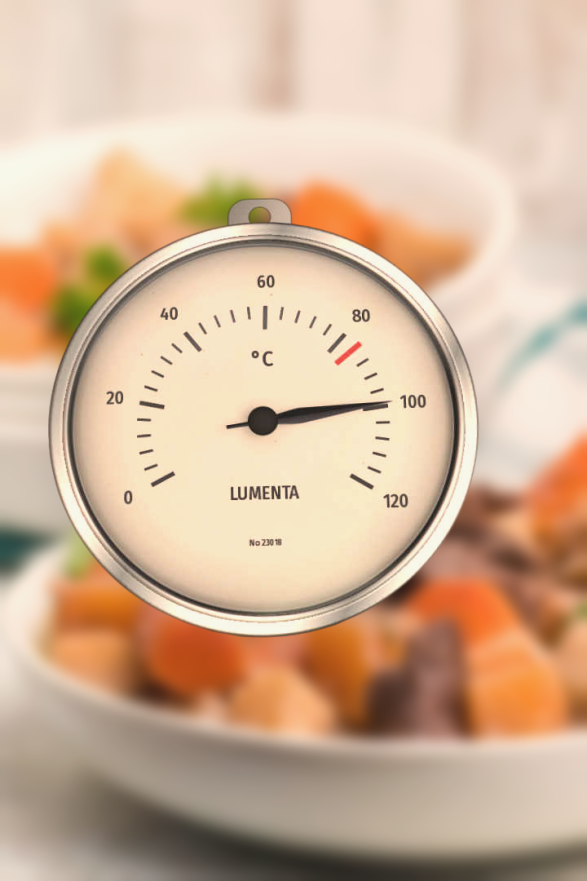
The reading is 100°C
